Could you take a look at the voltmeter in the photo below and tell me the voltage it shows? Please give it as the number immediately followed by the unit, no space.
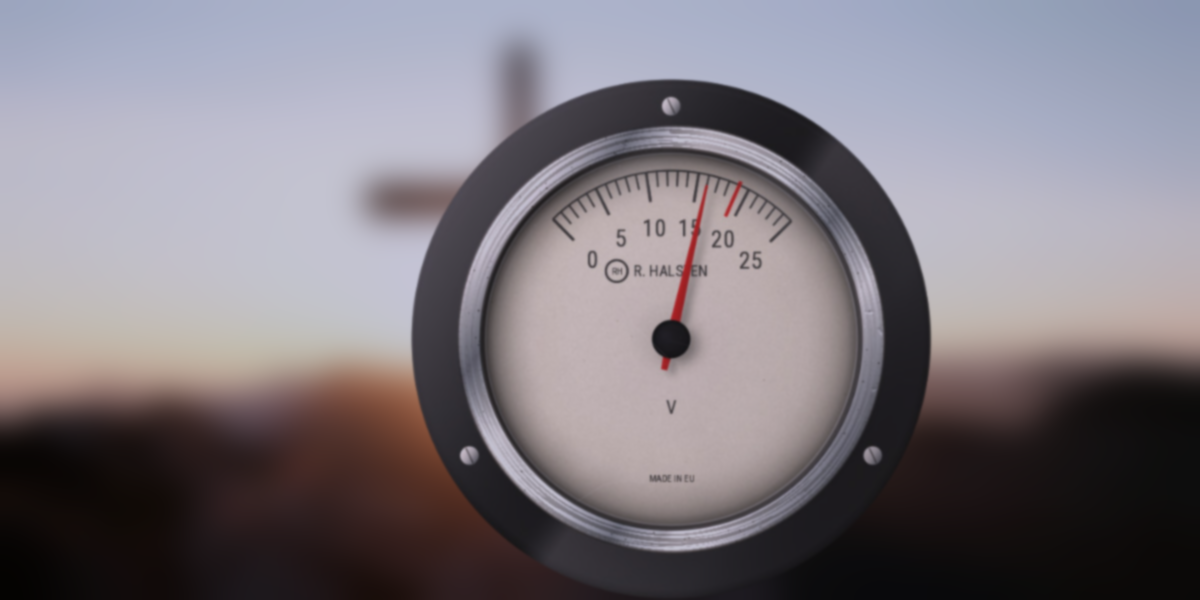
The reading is 16V
